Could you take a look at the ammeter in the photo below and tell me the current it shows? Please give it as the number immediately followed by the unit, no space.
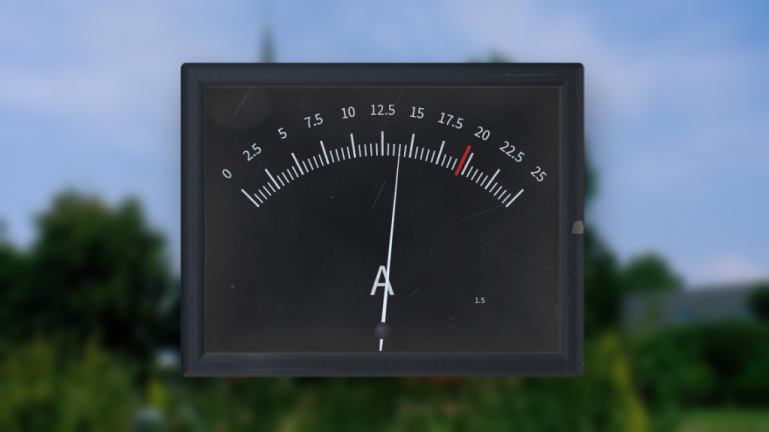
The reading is 14A
